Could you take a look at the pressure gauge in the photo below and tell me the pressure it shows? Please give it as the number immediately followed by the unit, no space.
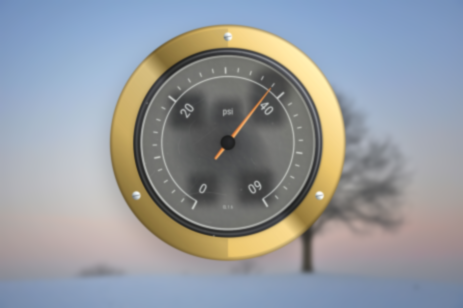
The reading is 38psi
